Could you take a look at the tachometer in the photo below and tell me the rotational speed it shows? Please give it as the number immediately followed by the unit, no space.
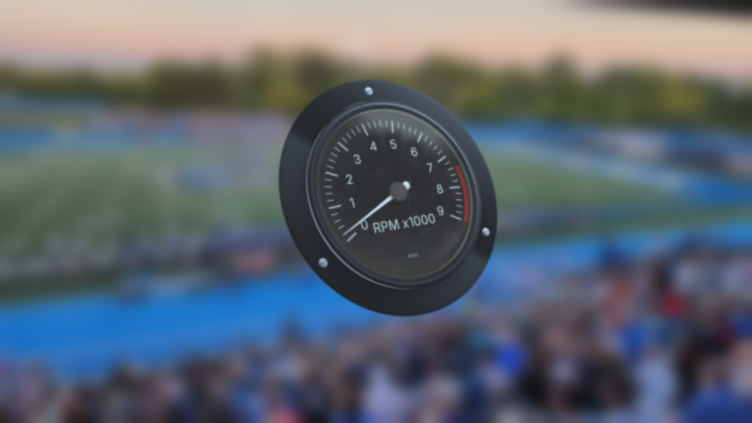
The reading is 200rpm
